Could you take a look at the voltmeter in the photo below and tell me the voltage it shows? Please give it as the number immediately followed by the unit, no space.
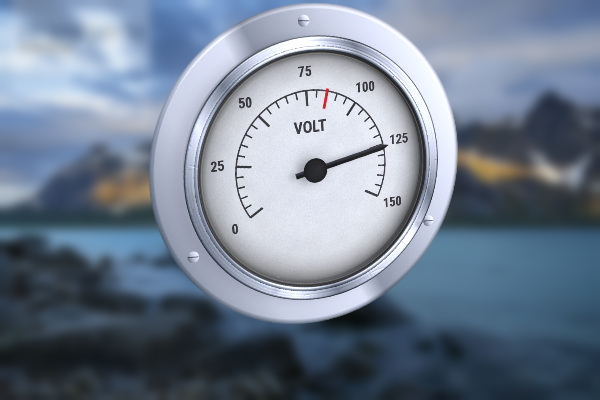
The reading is 125V
